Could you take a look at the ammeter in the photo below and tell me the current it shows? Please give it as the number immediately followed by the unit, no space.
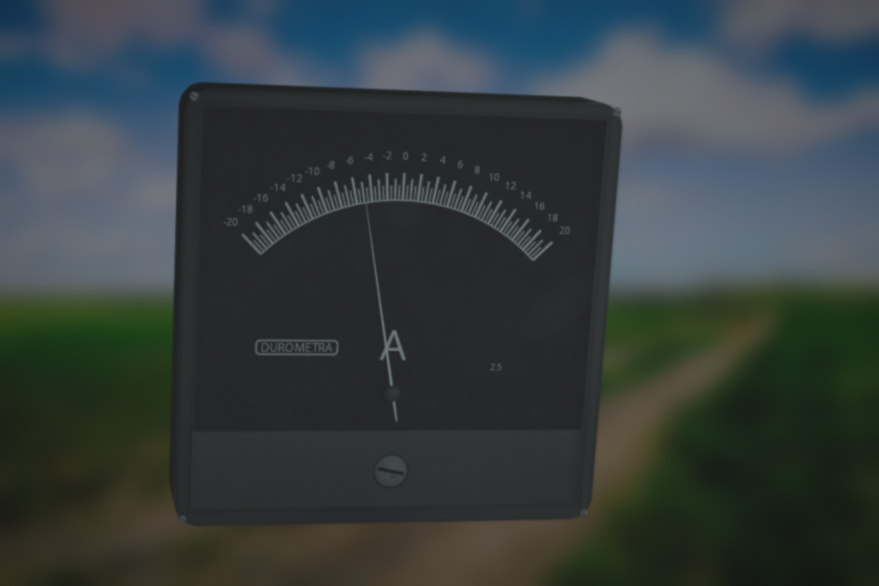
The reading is -5A
